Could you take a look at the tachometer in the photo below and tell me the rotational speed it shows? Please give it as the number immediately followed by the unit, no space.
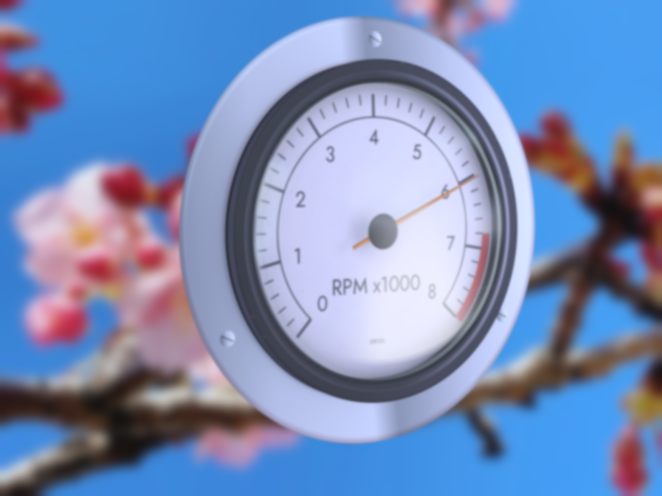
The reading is 6000rpm
